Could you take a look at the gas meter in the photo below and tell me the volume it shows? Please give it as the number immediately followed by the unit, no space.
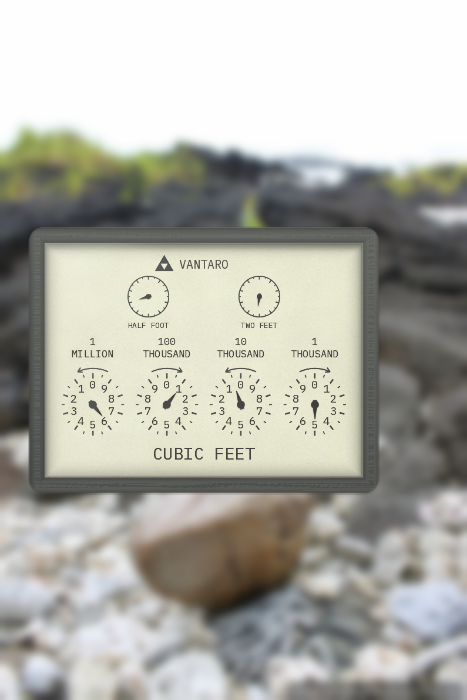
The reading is 610500ft³
